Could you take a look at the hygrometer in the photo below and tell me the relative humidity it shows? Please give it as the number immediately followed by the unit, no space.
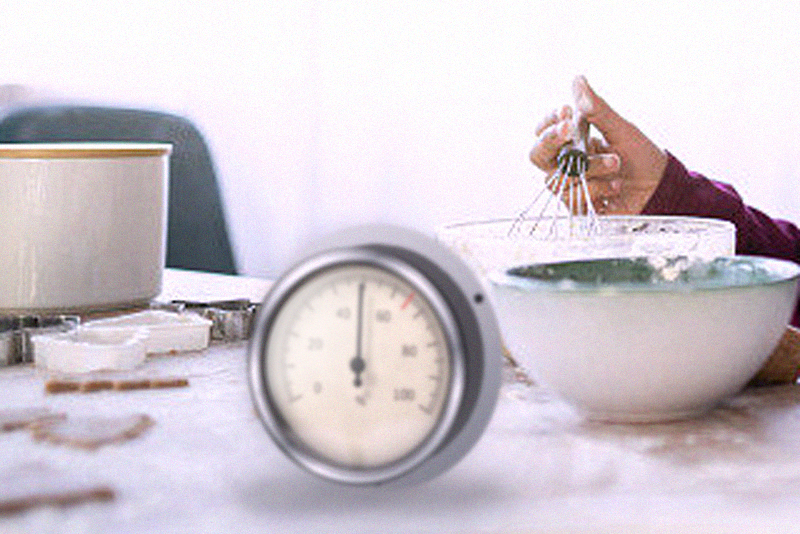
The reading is 50%
